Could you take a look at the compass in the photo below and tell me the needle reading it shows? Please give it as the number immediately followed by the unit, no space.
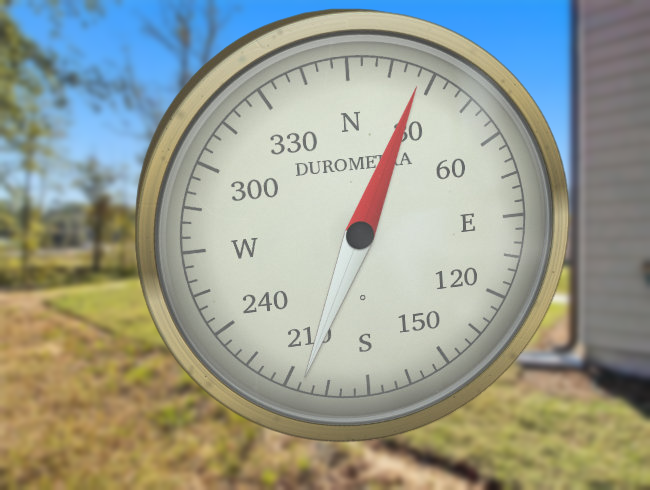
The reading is 25°
